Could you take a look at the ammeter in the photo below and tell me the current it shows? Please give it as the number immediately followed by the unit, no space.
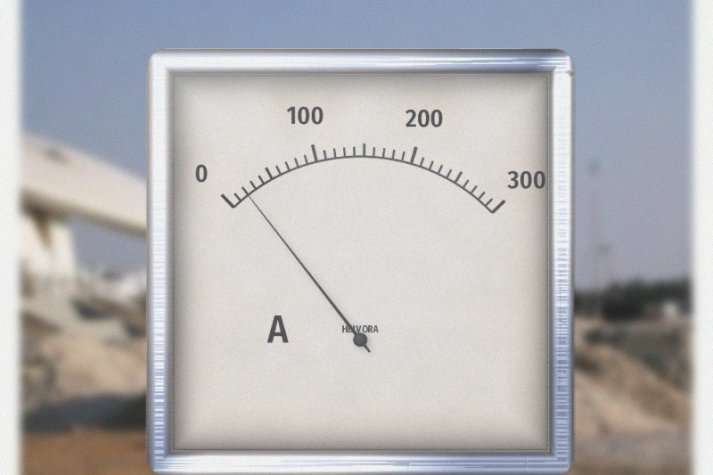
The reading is 20A
